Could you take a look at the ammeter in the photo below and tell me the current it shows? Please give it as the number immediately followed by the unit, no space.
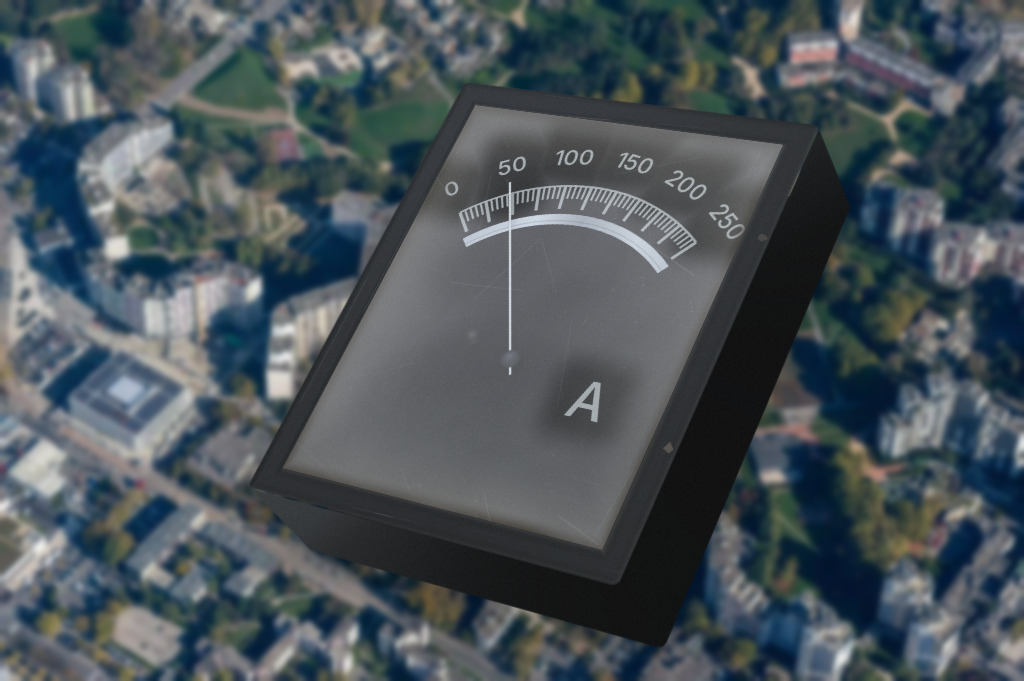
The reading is 50A
